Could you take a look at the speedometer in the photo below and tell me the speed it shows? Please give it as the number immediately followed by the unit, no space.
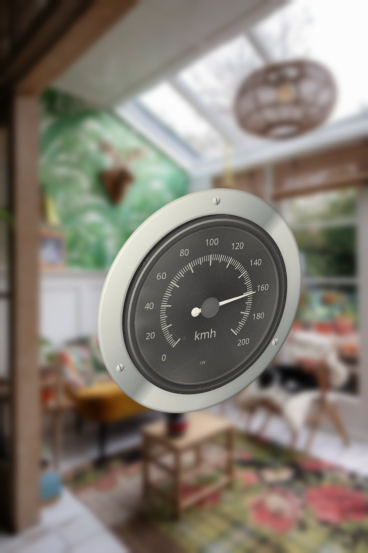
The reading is 160km/h
